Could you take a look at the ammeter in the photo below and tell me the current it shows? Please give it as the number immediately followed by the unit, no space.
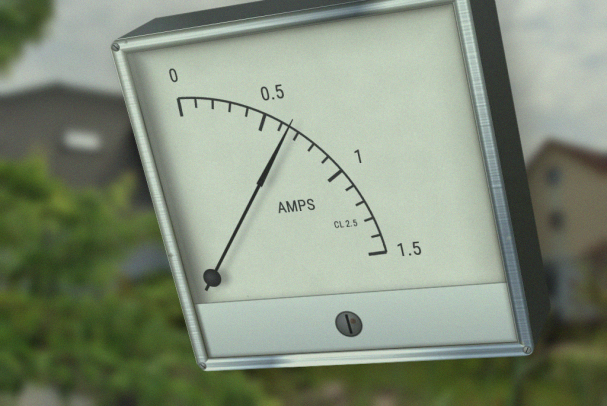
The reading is 0.65A
